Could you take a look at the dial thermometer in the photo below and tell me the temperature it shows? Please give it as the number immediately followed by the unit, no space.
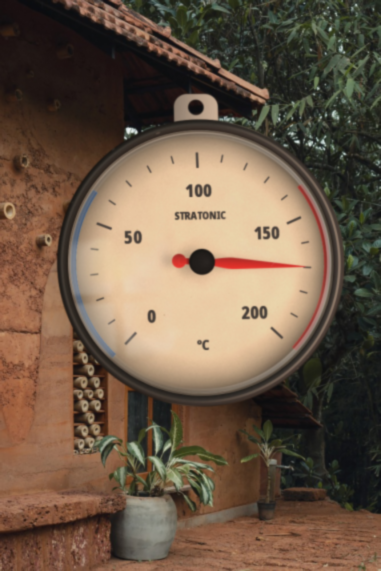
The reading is 170°C
